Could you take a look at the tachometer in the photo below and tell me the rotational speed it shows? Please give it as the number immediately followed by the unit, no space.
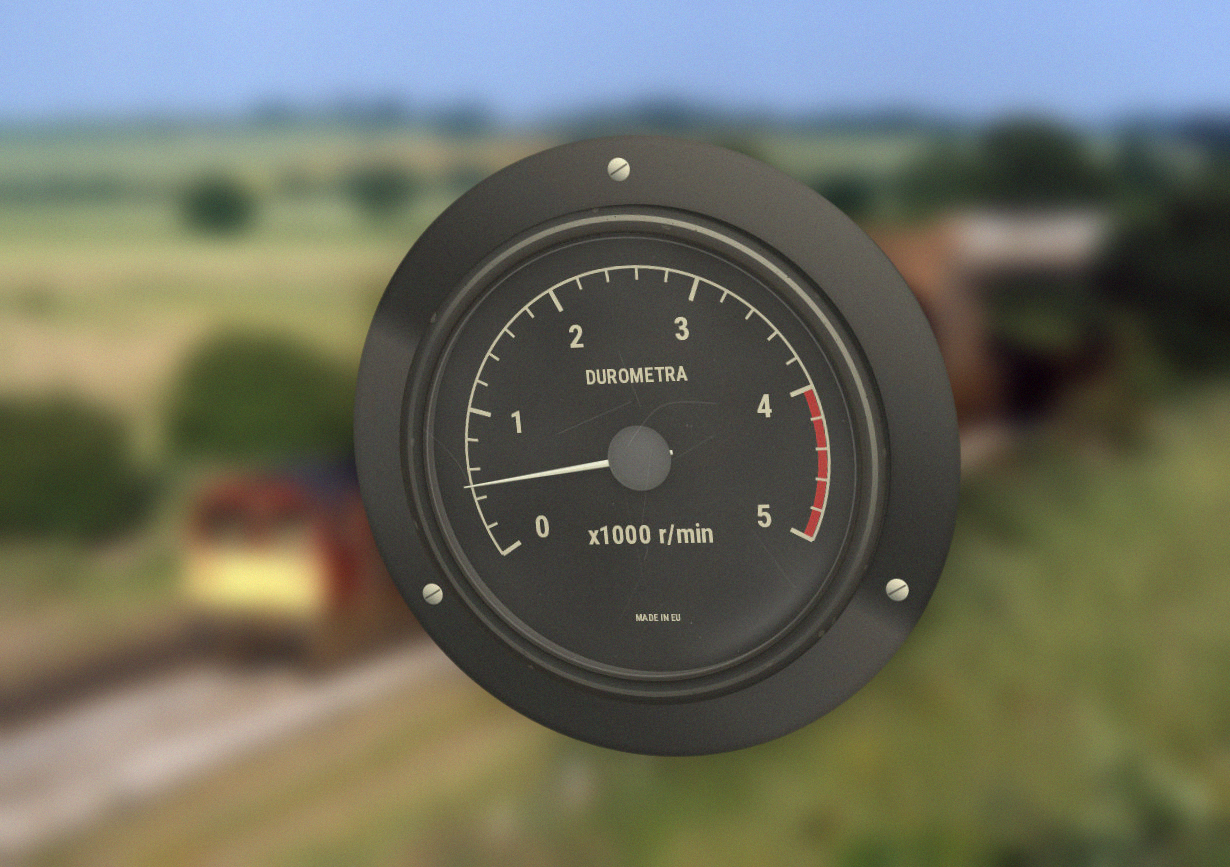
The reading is 500rpm
